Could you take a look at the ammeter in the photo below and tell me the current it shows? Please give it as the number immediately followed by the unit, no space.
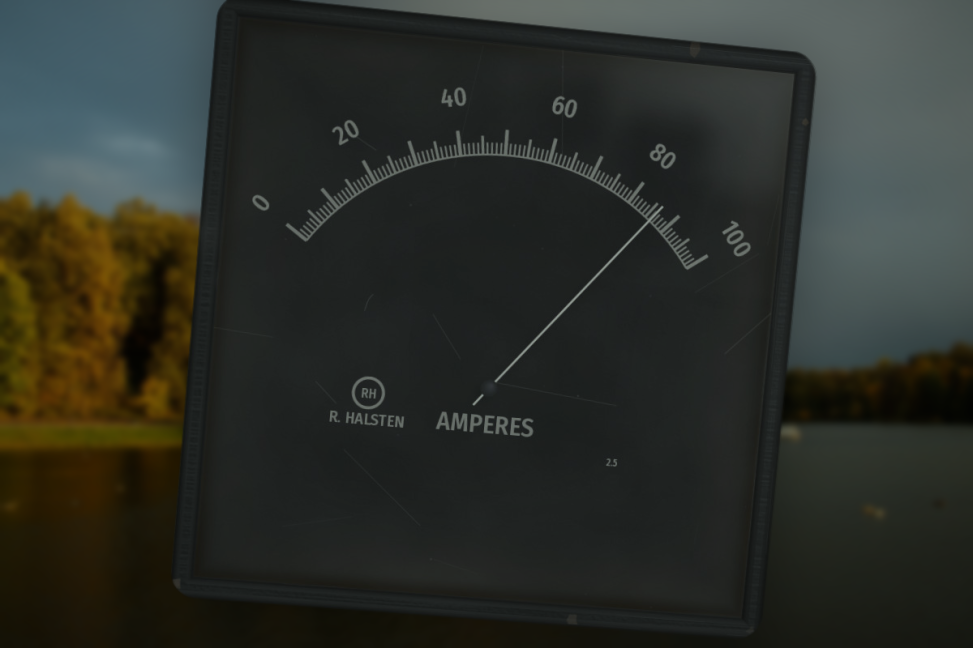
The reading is 86A
